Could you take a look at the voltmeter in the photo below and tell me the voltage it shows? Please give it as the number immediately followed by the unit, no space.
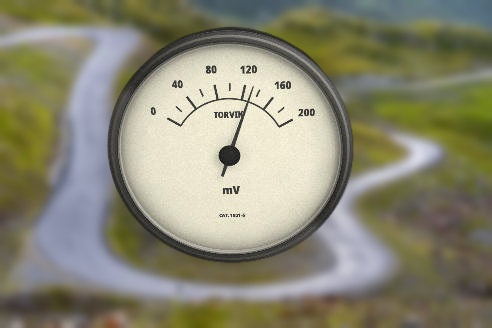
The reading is 130mV
